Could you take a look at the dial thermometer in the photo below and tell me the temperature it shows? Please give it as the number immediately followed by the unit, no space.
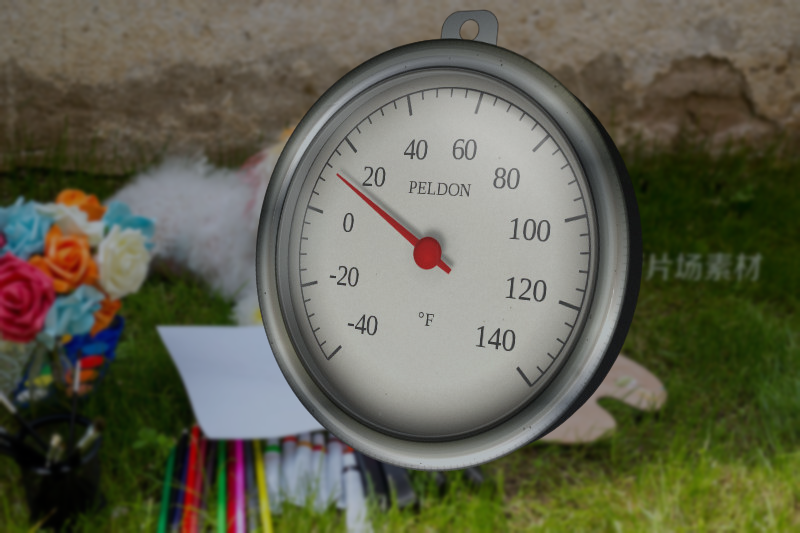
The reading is 12°F
